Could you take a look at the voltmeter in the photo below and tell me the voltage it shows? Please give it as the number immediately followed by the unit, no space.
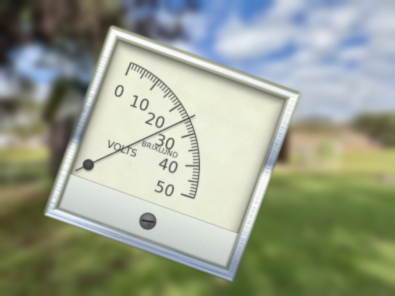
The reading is 25V
